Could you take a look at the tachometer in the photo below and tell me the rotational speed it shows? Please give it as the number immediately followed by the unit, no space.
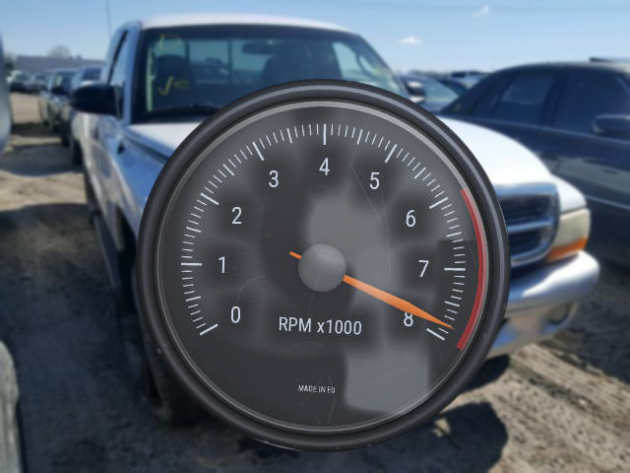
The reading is 7800rpm
